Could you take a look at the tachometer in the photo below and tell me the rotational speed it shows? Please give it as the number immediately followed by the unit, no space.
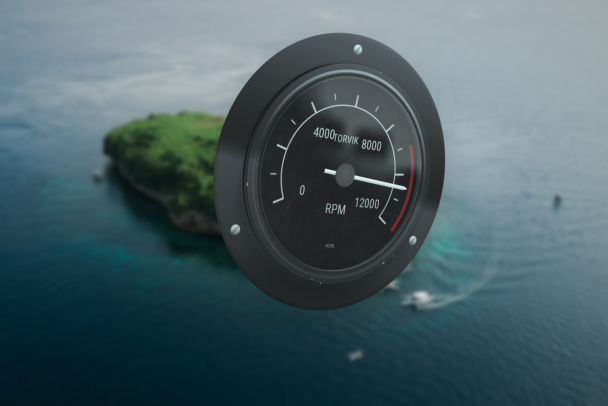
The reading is 10500rpm
